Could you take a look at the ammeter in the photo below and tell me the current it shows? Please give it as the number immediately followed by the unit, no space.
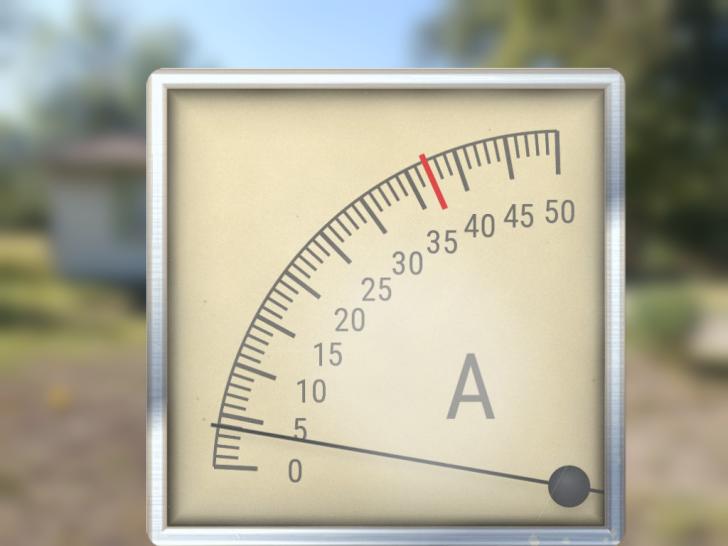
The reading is 4A
